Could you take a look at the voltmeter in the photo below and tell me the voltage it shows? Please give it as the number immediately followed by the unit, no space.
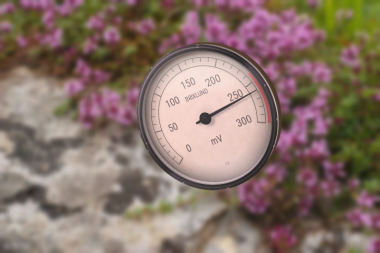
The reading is 260mV
